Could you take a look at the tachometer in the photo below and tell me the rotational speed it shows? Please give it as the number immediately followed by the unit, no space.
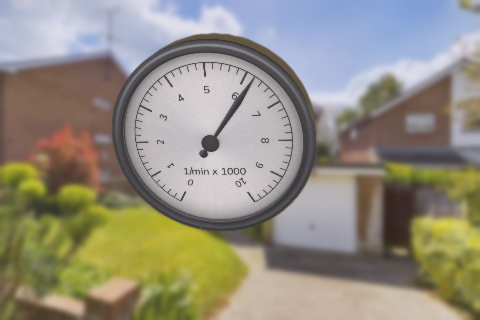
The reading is 6200rpm
